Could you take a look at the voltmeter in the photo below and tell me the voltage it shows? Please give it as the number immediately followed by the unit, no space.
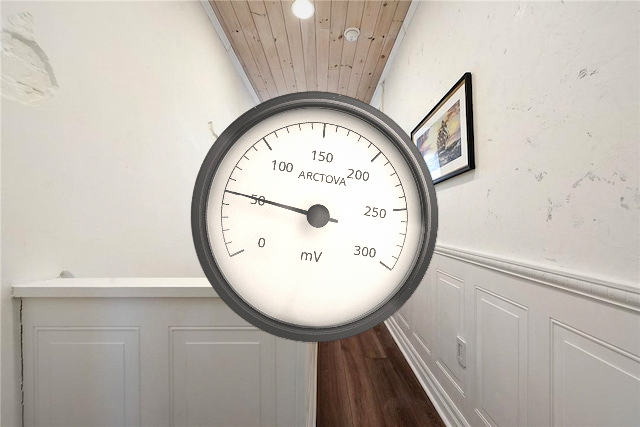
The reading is 50mV
